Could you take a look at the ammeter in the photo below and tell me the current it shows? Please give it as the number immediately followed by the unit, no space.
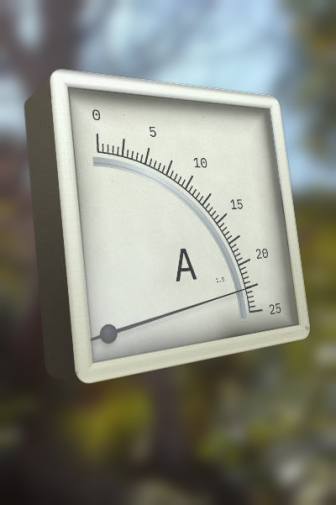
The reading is 22.5A
